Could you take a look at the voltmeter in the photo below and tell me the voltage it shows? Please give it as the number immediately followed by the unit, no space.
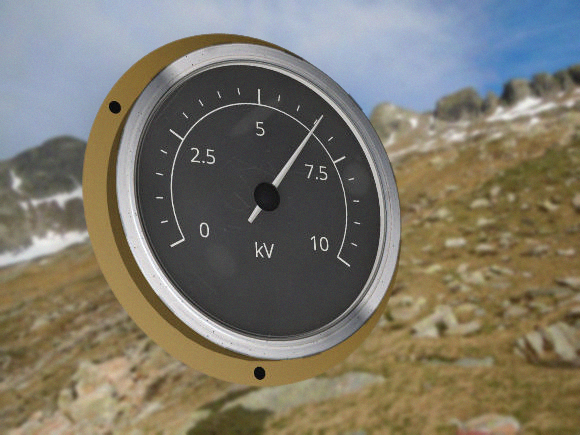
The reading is 6.5kV
